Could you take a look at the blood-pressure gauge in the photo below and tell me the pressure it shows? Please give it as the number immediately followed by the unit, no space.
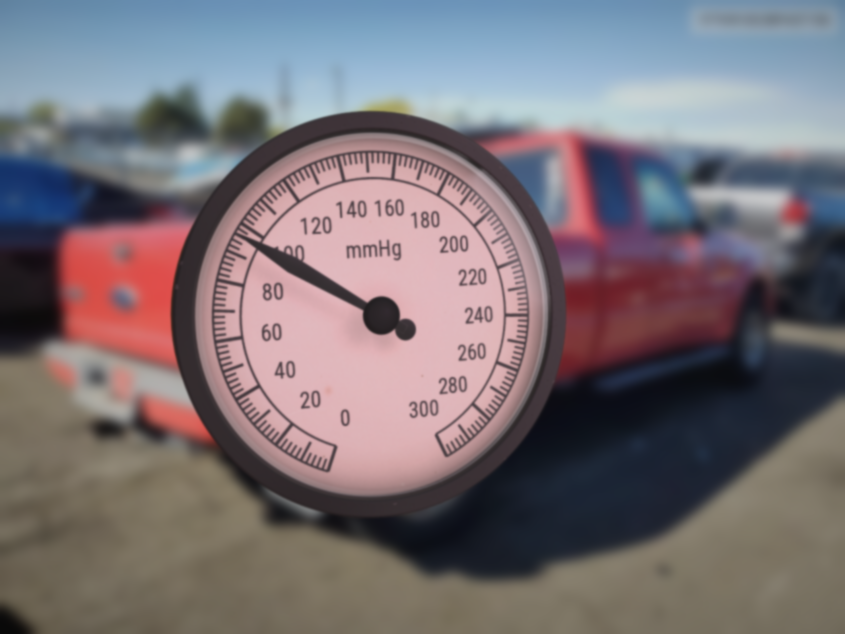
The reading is 96mmHg
